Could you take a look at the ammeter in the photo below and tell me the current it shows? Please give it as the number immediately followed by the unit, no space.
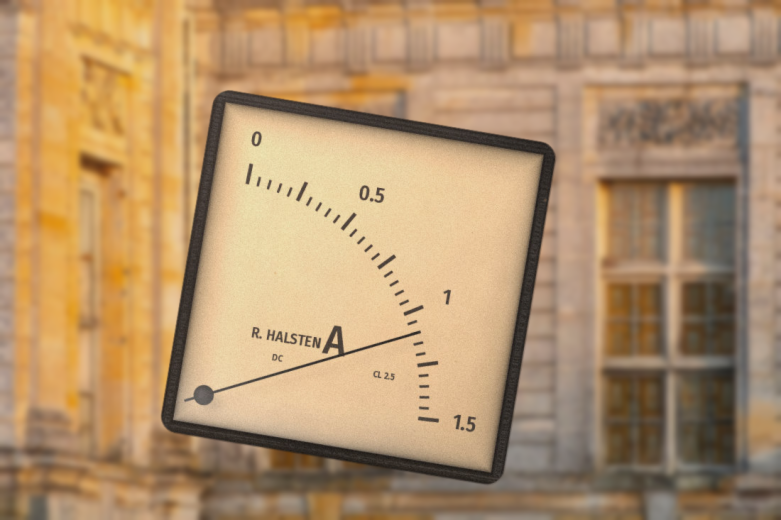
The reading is 1.1A
